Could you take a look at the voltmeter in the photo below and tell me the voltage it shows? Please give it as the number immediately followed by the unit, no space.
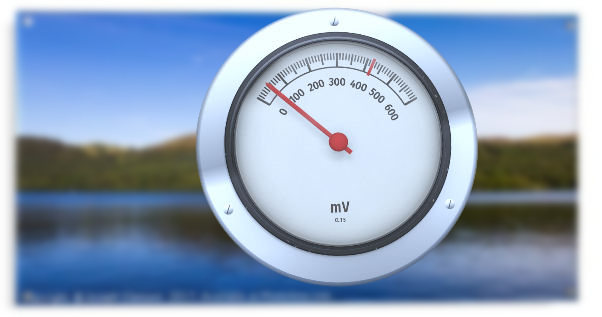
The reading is 50mV
